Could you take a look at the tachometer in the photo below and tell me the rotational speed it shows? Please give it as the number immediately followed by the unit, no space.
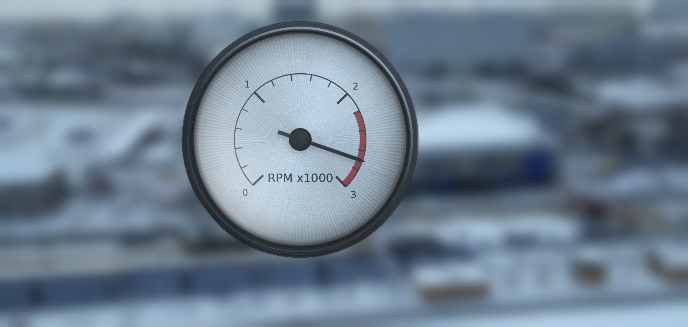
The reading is 2700rpm
